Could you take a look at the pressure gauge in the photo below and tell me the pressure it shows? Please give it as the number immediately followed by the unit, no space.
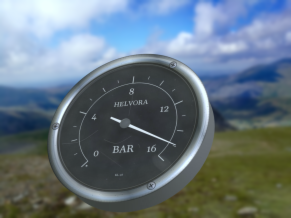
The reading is 15bar
